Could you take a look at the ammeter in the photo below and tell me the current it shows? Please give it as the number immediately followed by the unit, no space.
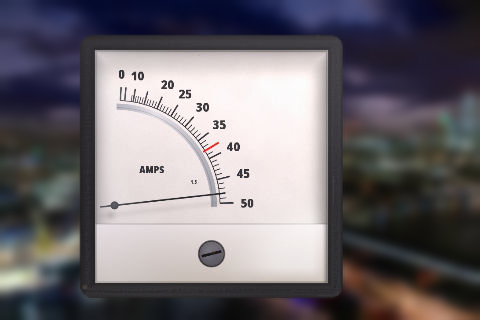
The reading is 48A
